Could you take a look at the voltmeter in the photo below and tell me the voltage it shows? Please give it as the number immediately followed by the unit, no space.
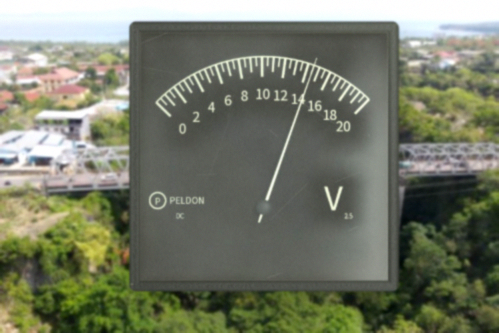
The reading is 14.5V
